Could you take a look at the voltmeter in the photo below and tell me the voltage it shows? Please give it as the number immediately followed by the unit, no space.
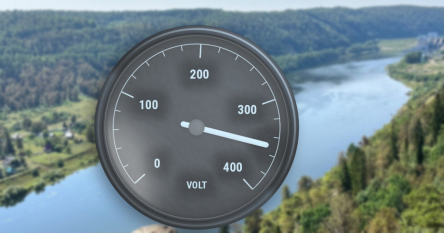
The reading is 350V
